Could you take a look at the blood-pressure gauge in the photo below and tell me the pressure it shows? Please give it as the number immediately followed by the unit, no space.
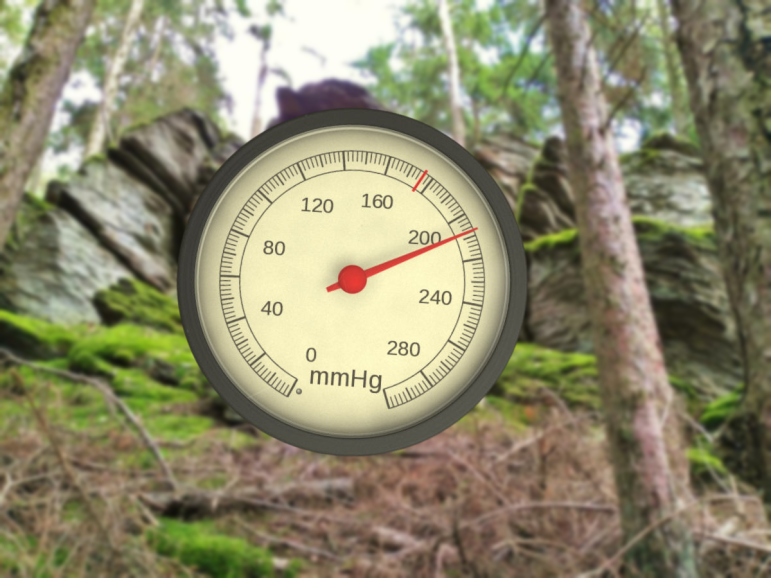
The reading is 208mmHg
